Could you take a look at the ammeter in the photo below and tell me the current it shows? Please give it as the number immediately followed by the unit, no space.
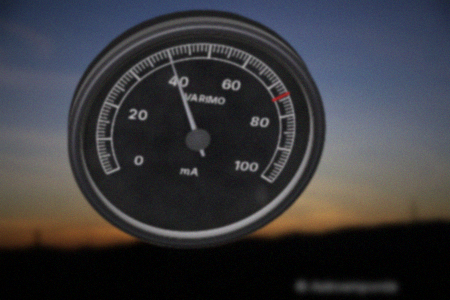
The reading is 40mA
